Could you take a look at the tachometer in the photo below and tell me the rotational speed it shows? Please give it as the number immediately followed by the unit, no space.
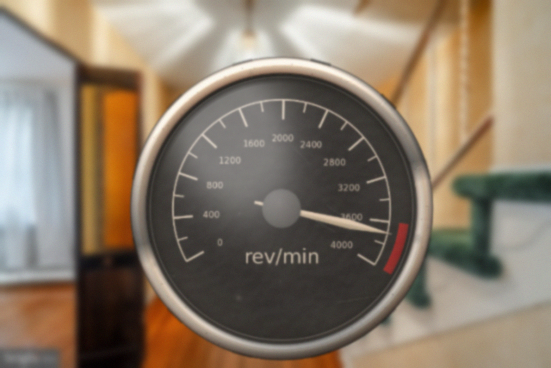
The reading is 3700rpm
